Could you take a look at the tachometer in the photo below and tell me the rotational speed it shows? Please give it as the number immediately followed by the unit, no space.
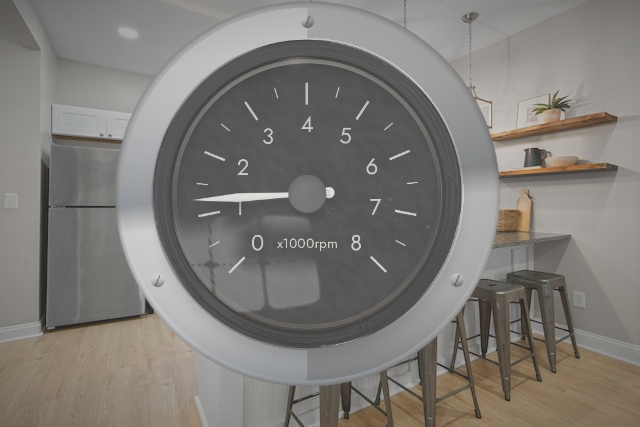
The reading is 1250rpm
